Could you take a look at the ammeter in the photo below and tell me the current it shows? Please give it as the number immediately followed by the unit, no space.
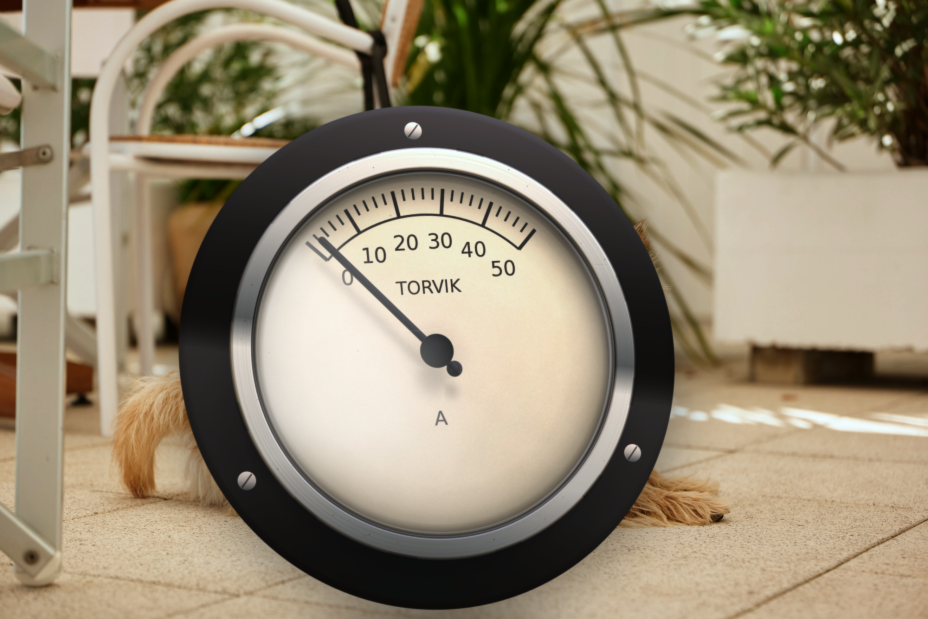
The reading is 2A
